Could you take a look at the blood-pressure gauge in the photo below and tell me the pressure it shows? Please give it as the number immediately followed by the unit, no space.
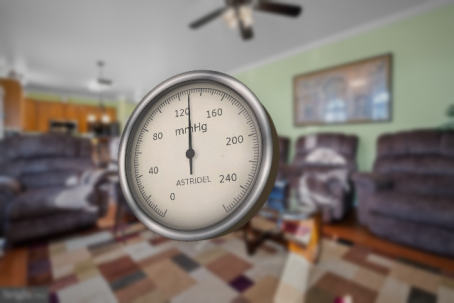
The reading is 130mmHg
